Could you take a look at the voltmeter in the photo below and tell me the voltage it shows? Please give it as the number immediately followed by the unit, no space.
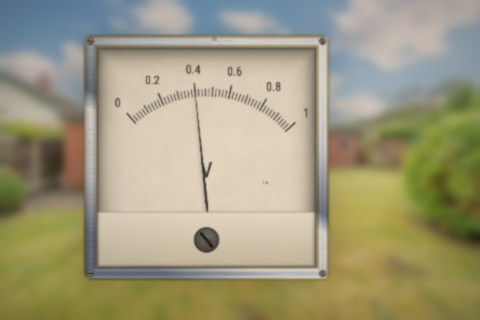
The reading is 0.4V
